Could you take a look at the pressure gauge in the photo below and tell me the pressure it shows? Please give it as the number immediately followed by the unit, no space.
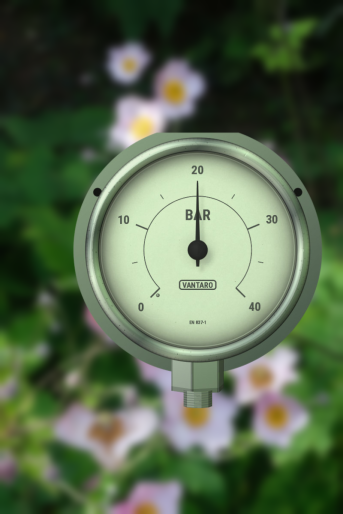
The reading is 20bar
